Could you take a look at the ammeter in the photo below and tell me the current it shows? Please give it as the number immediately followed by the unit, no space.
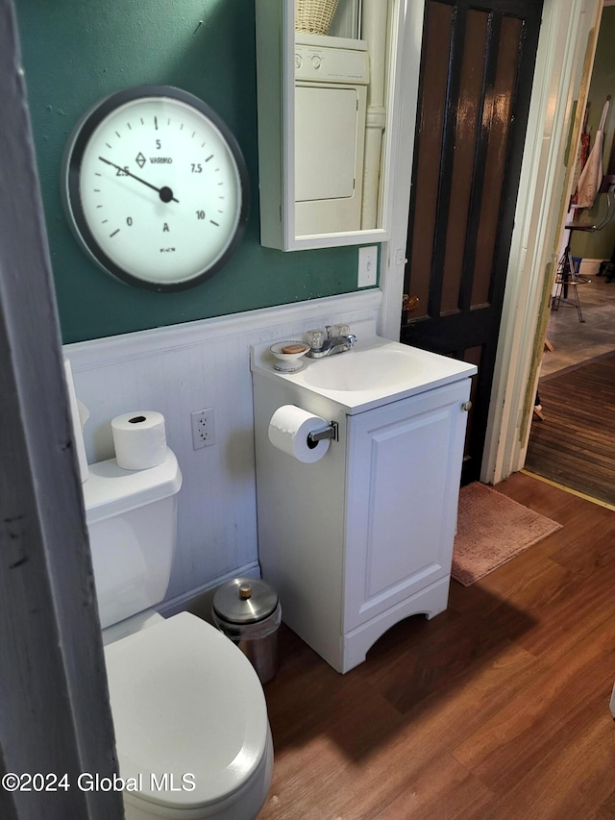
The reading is 2.5A
